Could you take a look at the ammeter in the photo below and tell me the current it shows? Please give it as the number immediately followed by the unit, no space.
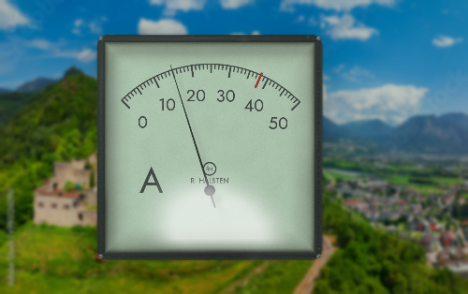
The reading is 15A
